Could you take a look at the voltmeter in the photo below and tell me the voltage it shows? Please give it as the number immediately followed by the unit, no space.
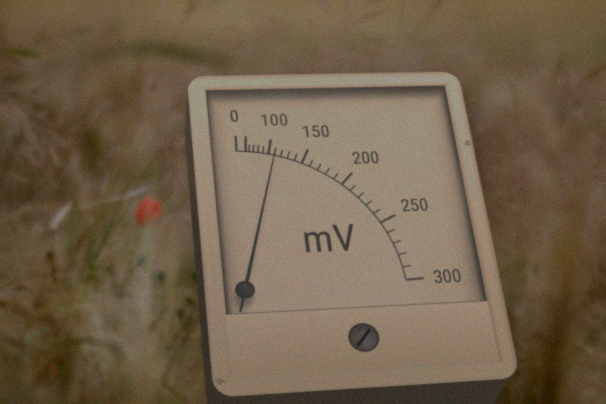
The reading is 110mV
